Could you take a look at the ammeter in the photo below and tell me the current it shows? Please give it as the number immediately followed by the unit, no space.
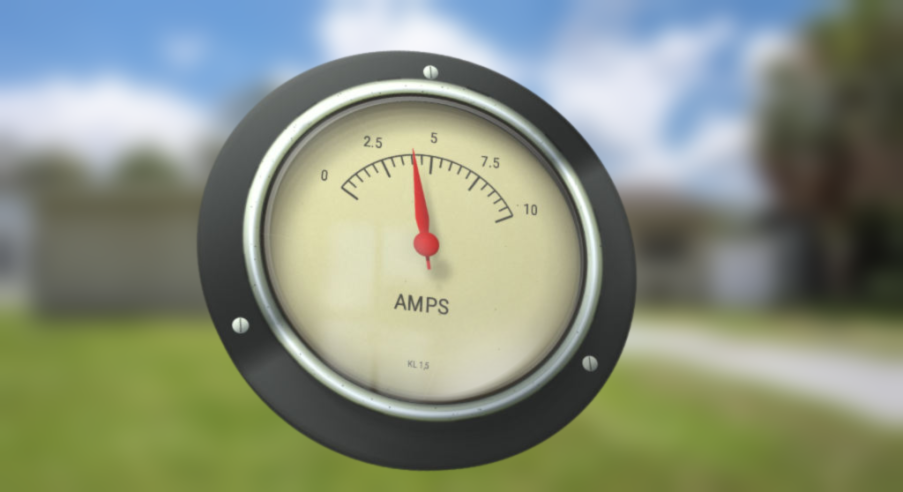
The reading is 4A
